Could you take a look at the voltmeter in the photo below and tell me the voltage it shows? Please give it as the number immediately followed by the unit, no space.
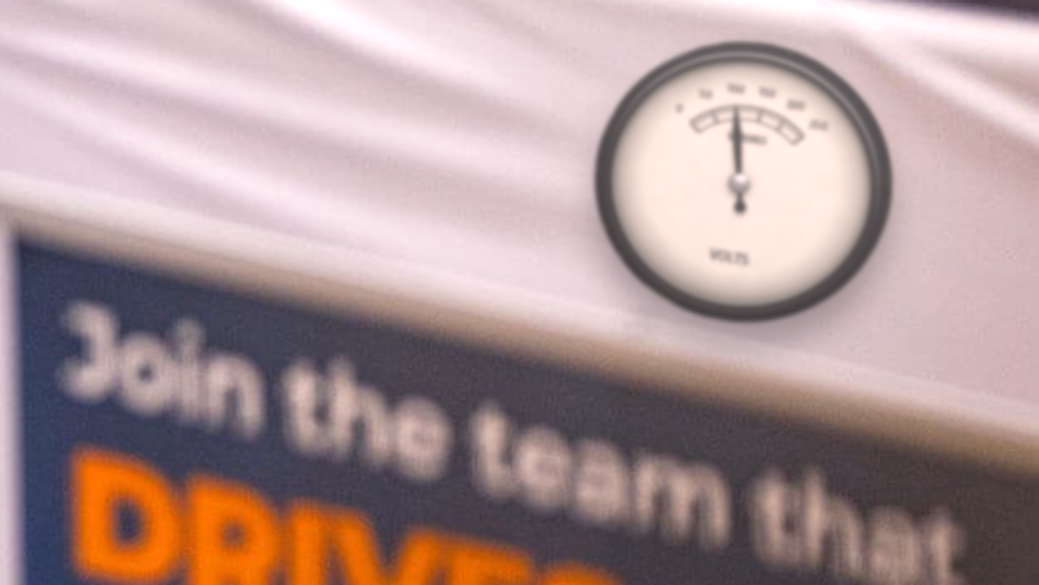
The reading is 100V
